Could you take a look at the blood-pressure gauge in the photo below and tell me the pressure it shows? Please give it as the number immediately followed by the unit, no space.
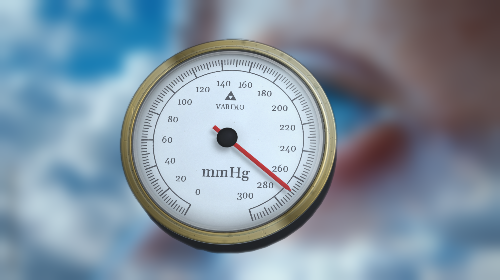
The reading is 270mmHg
